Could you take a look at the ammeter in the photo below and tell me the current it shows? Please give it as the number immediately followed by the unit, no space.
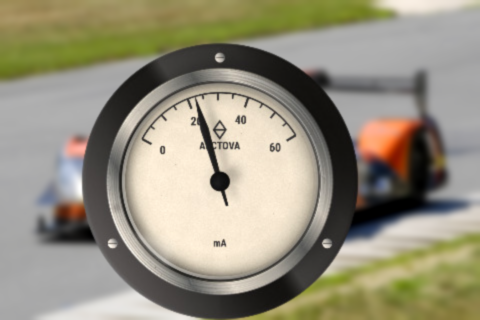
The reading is 22.5mA
